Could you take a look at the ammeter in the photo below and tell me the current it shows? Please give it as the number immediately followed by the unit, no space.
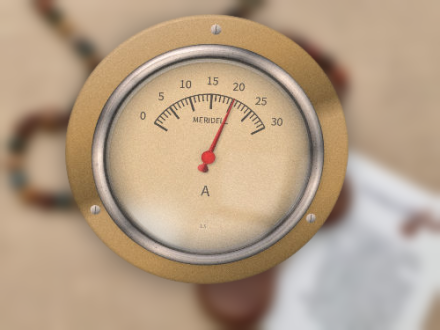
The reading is 20A
